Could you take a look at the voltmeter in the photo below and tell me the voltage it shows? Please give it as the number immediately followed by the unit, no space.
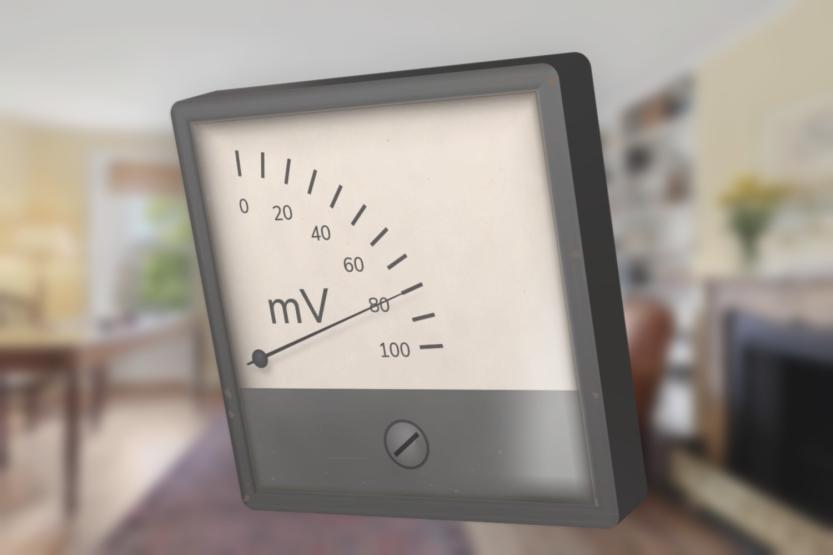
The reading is 80mV
